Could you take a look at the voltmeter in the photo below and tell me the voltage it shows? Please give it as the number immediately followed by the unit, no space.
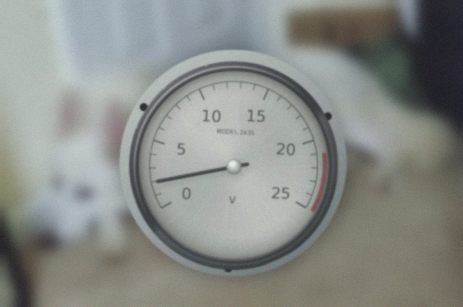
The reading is 2V
